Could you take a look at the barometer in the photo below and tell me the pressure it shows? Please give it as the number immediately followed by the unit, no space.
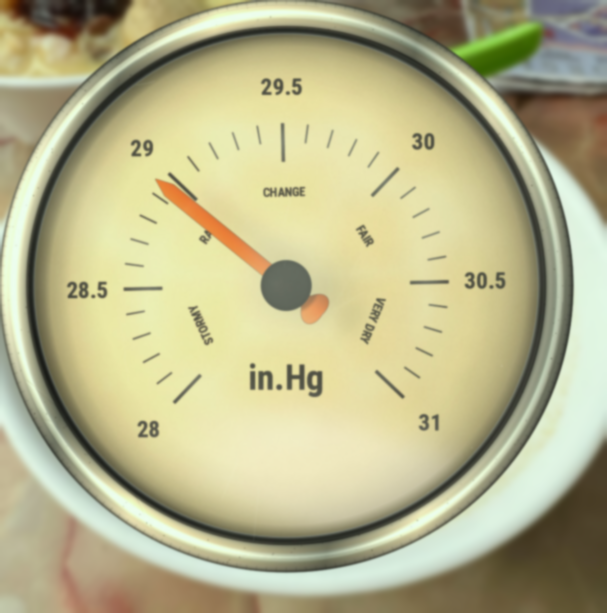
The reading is 28.95inHg
